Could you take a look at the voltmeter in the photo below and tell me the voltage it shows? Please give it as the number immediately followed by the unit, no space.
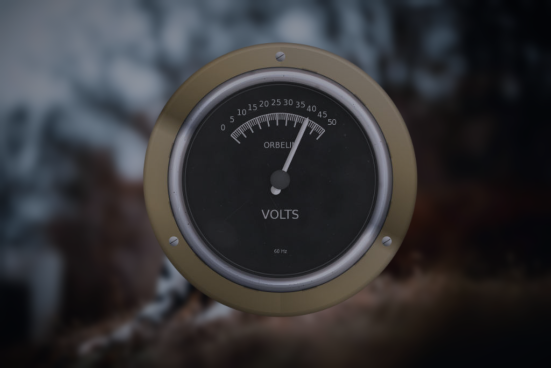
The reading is 40V
